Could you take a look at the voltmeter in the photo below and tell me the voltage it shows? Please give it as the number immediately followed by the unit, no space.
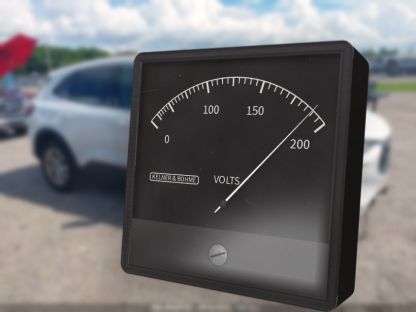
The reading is 190V
